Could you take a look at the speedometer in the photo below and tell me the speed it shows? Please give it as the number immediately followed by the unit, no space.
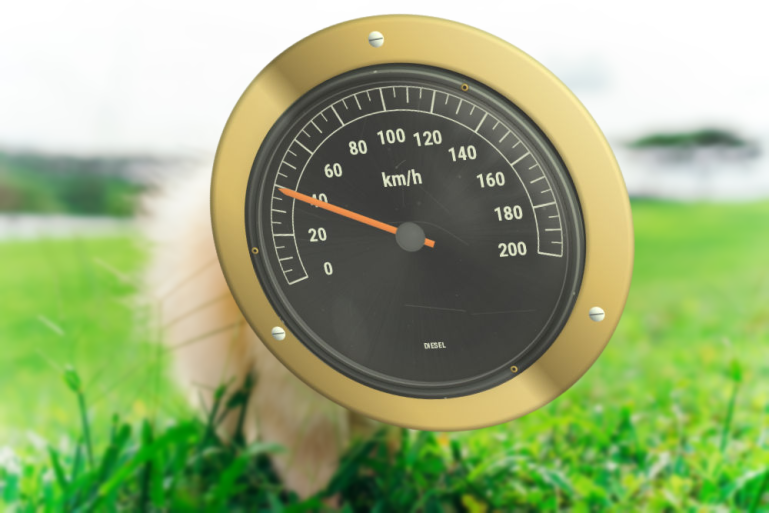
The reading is 40km/h
